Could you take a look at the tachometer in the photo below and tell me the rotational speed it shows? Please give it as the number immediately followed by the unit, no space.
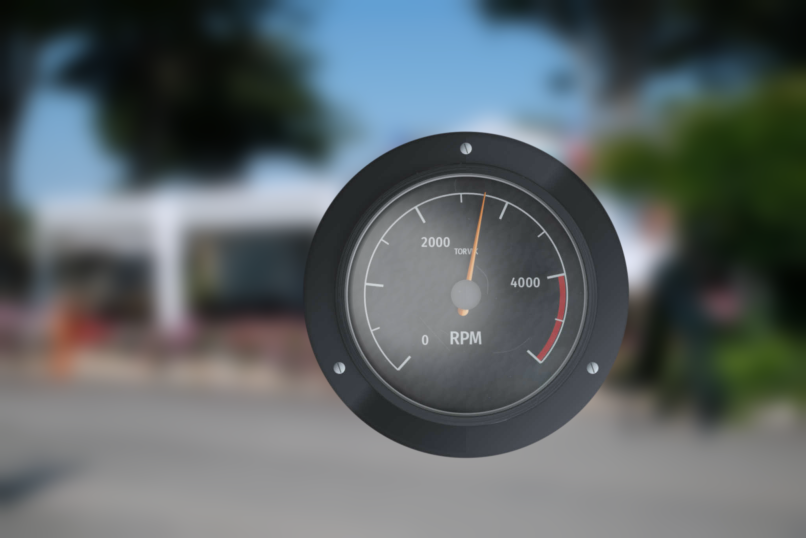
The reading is 2750rpm
